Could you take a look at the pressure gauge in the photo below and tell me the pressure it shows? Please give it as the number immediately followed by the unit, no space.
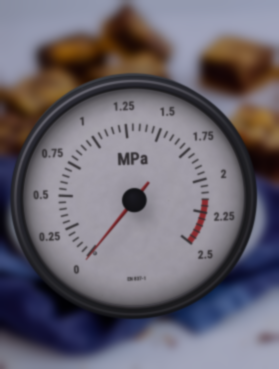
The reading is 0MPa
